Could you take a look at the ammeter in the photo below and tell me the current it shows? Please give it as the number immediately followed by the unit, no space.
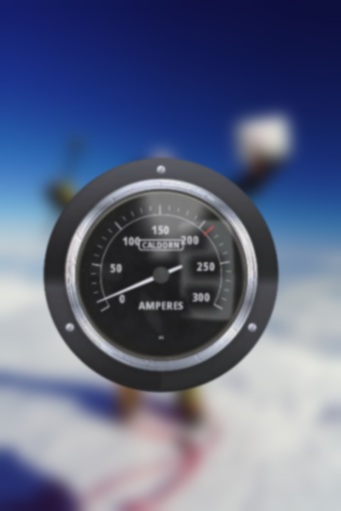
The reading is 10A
